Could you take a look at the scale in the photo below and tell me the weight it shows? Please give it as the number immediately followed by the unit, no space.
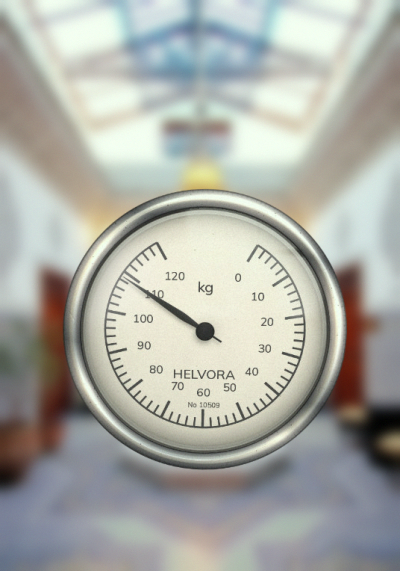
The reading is 109kg
